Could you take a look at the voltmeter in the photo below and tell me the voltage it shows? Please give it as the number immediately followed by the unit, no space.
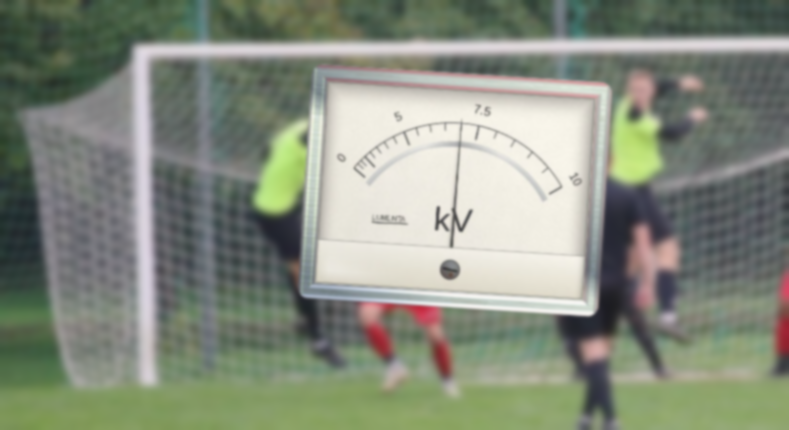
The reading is 7kV
